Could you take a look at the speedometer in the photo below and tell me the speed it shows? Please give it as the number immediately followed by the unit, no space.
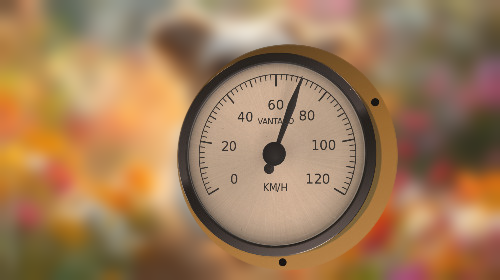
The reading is 70km/h
